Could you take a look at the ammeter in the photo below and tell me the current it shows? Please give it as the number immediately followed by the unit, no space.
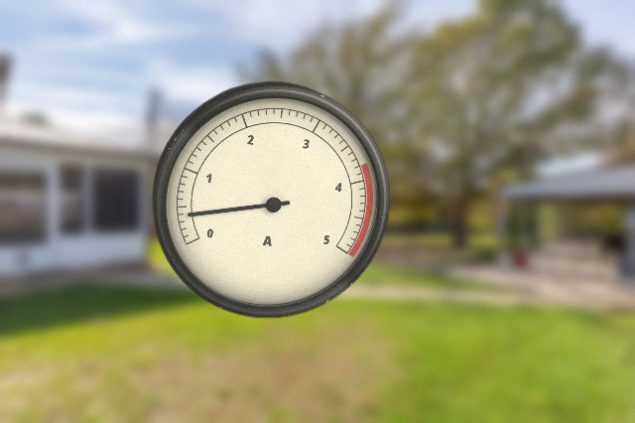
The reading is 0.4A
